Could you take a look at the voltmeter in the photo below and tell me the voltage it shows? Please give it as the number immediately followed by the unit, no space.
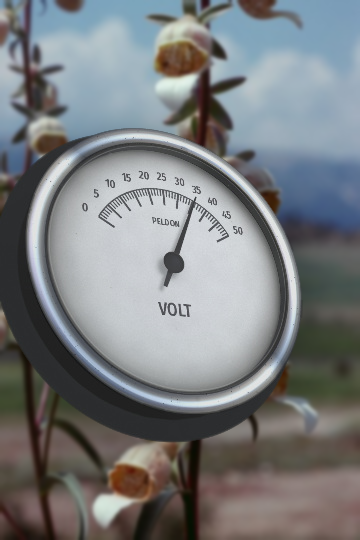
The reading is 35V
